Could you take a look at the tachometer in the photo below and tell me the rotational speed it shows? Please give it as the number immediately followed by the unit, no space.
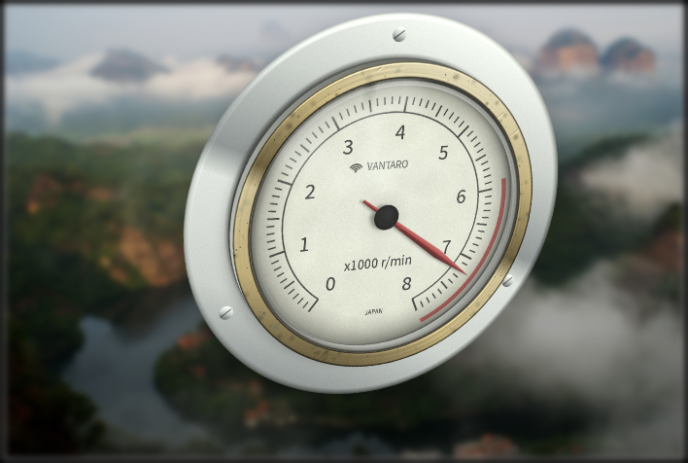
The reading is 7200rpm
